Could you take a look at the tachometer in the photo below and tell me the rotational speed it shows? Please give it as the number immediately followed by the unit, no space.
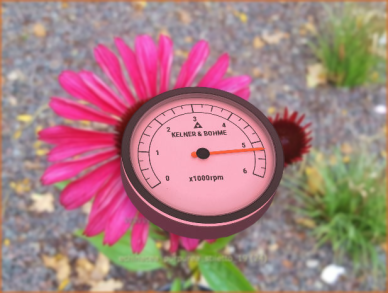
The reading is 5250rpm
